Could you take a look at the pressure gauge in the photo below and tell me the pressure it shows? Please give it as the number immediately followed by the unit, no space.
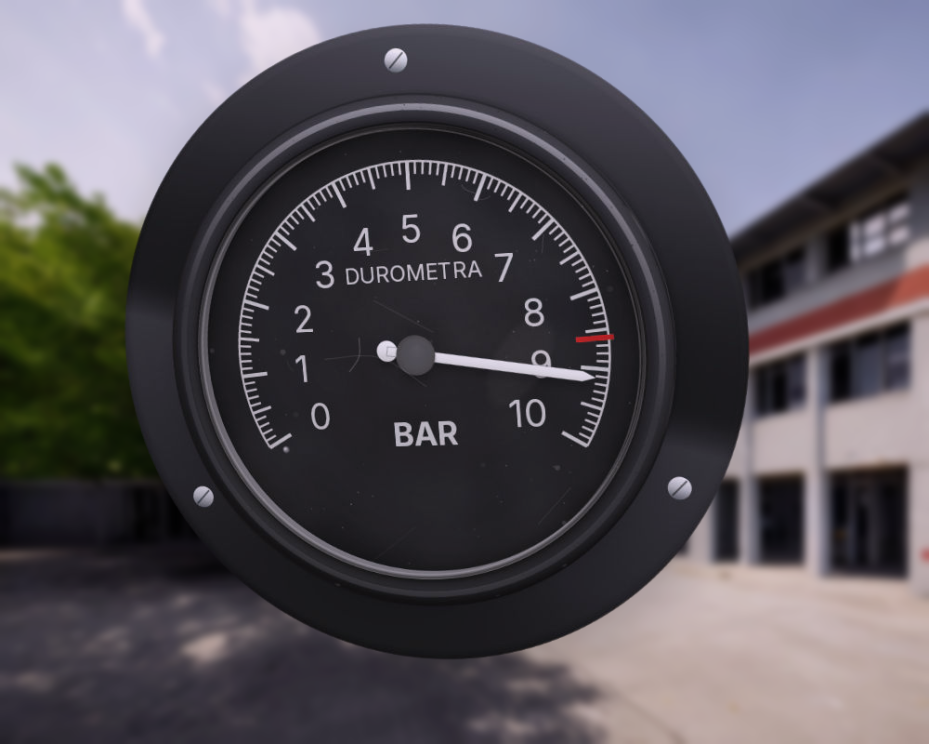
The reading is 9.1bar
